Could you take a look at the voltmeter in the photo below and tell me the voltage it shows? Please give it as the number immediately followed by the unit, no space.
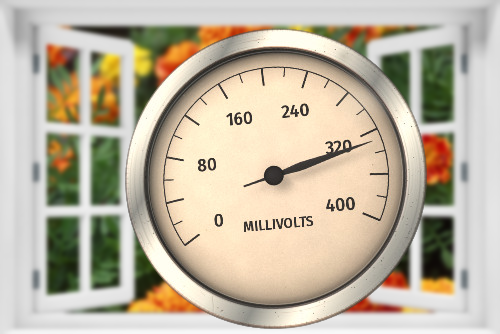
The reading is 330mV
